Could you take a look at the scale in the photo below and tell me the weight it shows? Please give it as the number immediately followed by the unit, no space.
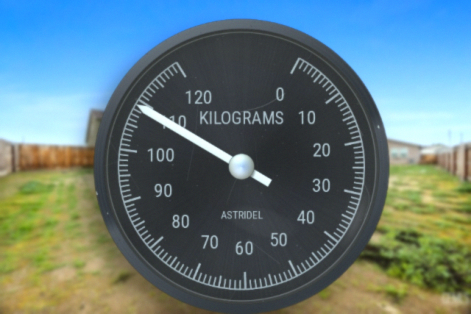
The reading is 109kg
